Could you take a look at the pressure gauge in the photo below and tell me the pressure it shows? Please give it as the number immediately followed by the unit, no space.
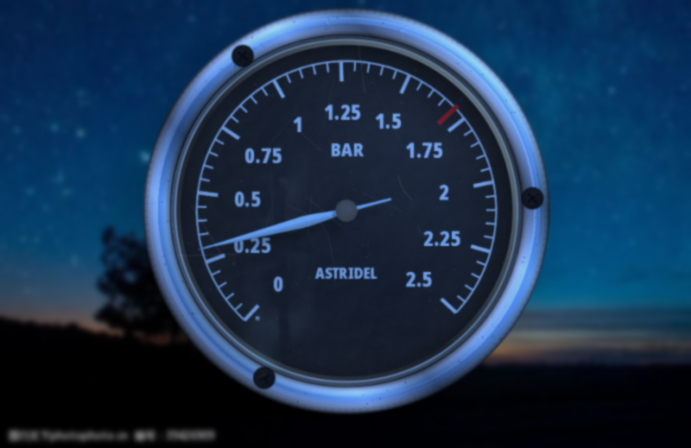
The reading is 0.3bar
